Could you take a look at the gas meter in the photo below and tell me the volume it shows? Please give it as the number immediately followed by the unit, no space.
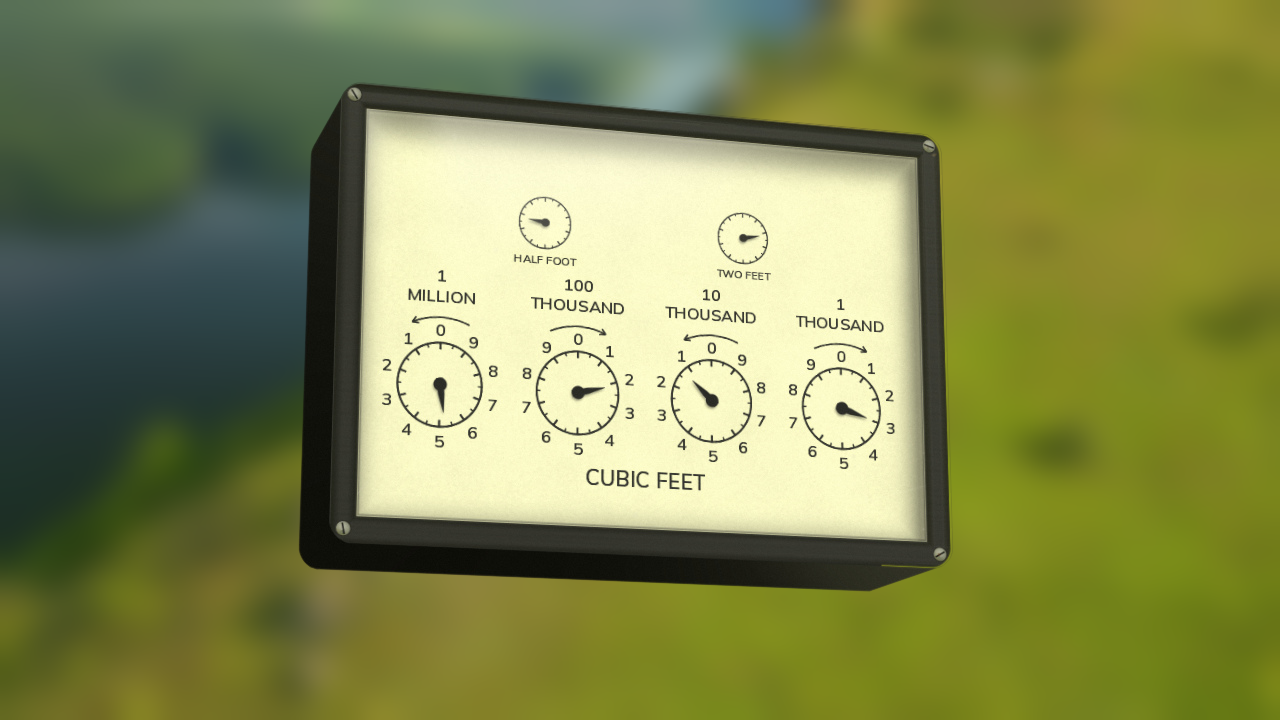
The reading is 521300ft³
